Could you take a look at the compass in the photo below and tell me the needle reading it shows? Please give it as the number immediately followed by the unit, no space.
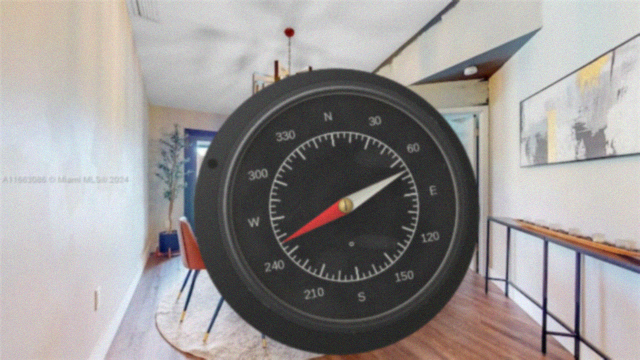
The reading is 250°
